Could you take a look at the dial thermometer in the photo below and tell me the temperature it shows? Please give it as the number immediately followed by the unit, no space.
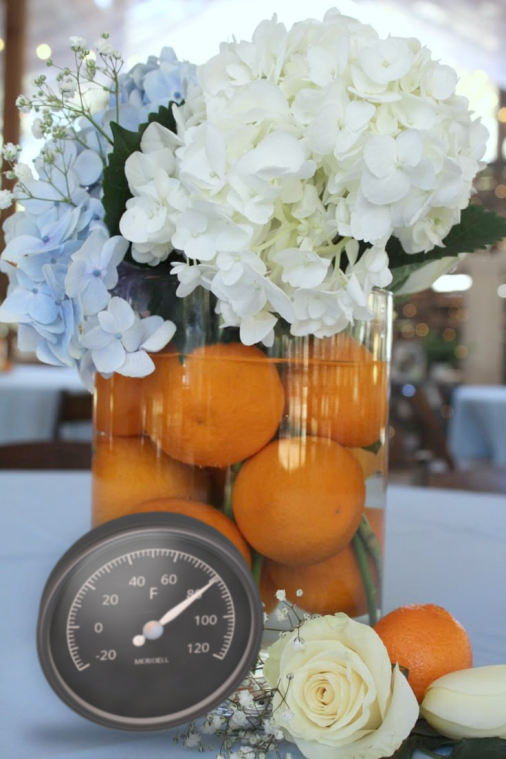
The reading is 80°F
